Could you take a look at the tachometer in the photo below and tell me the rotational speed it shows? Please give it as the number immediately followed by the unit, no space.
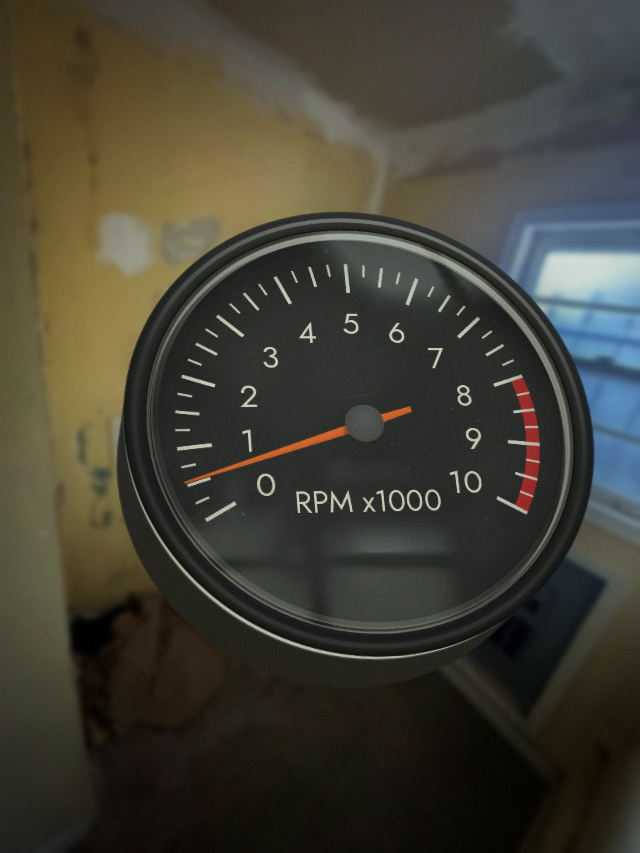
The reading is 500rpm
